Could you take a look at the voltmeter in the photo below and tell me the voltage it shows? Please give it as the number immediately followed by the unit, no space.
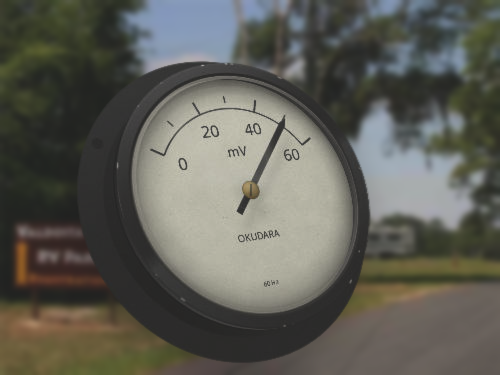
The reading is 50mV
